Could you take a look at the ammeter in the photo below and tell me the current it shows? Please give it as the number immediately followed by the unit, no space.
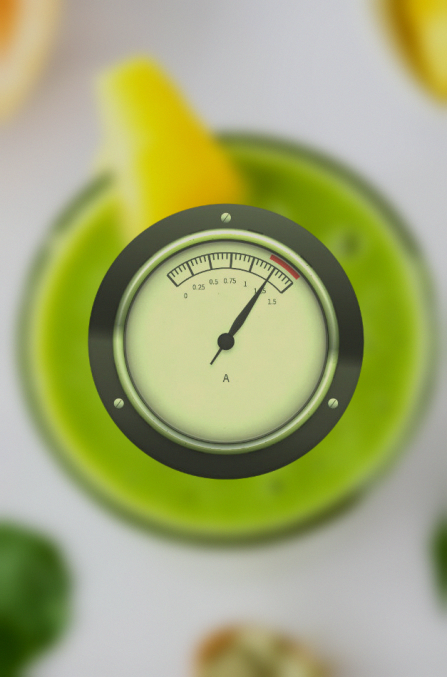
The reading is 1.25A
